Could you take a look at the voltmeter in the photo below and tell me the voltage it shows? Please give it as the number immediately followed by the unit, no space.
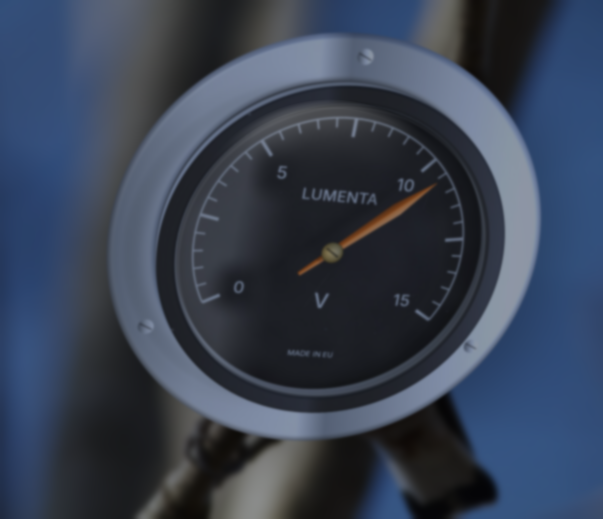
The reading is 10.5V
